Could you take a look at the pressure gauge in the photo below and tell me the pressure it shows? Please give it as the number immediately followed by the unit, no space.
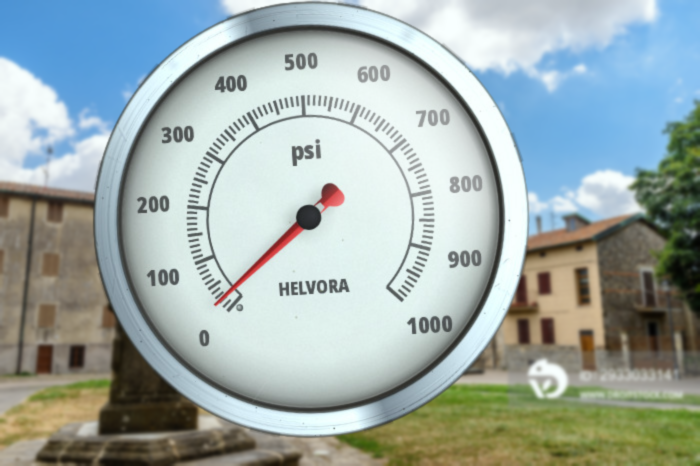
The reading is 20psi
